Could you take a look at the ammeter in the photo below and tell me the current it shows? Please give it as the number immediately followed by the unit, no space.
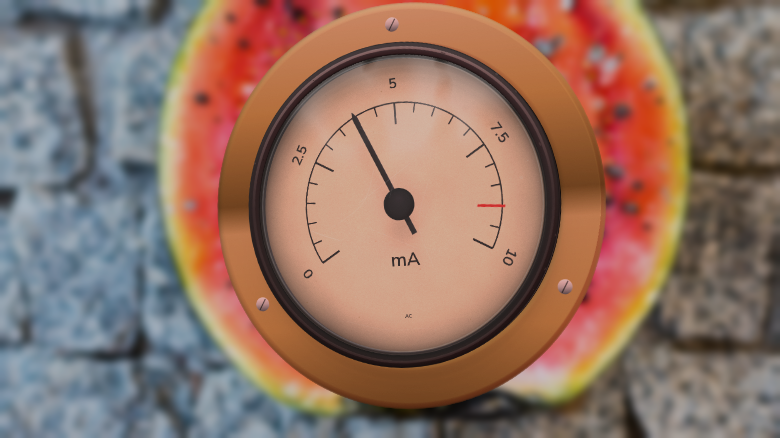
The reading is 4mA
